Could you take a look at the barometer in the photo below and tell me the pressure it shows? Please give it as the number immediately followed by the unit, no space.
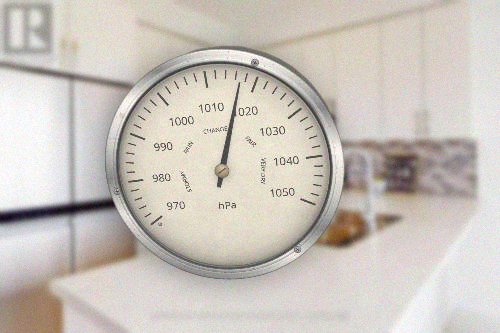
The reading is 1017hPa
